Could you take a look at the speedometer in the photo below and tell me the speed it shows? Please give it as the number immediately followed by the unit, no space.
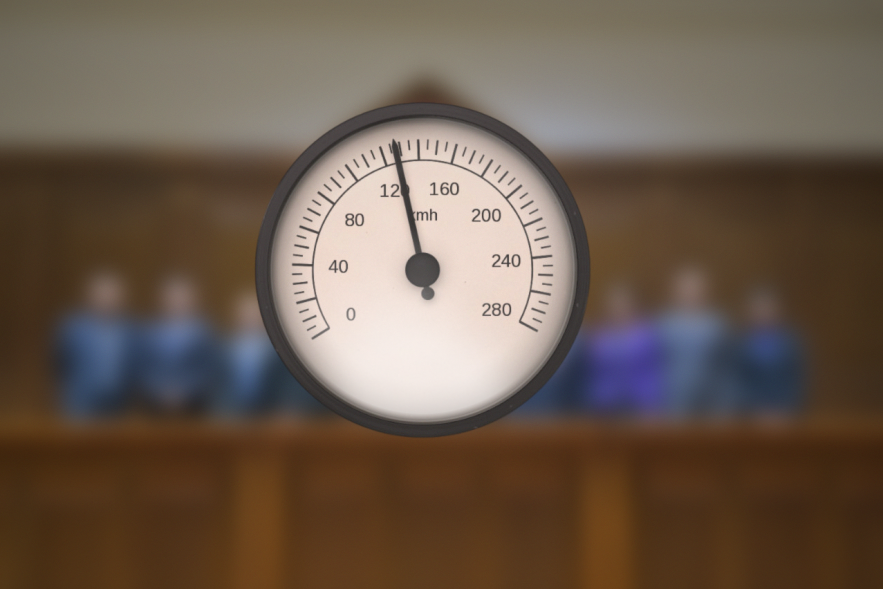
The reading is 127.5km/h
